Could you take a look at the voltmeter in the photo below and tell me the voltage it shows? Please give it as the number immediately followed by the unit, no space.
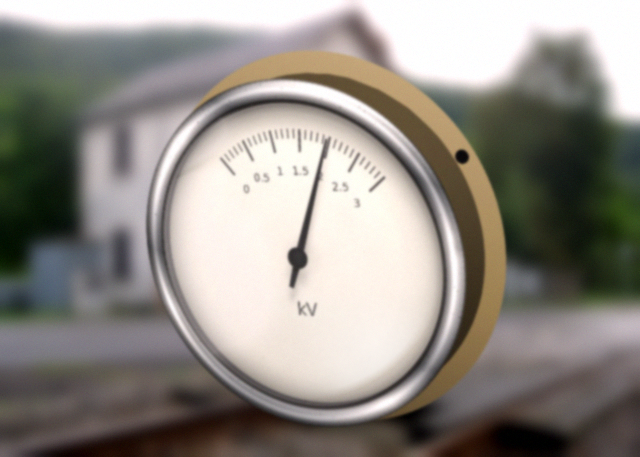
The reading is 2kV
